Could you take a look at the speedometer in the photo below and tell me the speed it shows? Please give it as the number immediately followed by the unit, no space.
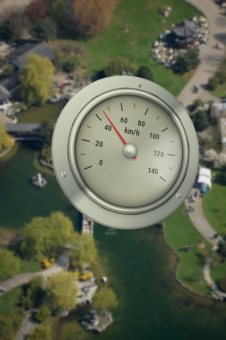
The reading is 45km/h
